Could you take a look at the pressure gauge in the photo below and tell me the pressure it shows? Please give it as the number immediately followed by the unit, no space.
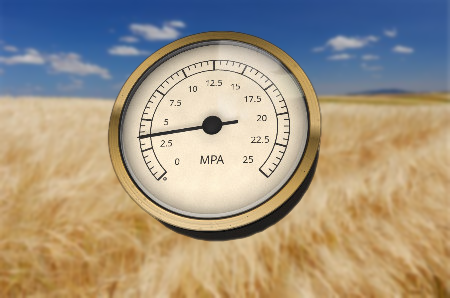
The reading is 3.5MPa
